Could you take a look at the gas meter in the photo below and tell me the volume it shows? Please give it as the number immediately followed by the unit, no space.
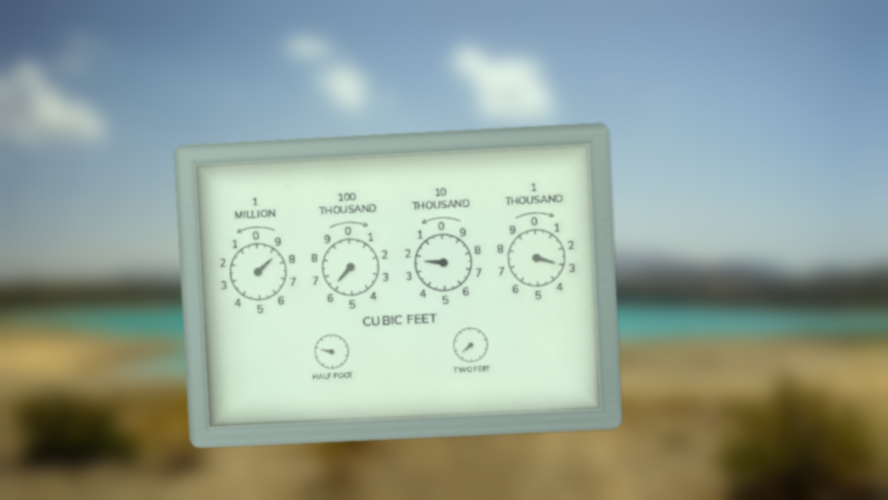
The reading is 862300ft³
